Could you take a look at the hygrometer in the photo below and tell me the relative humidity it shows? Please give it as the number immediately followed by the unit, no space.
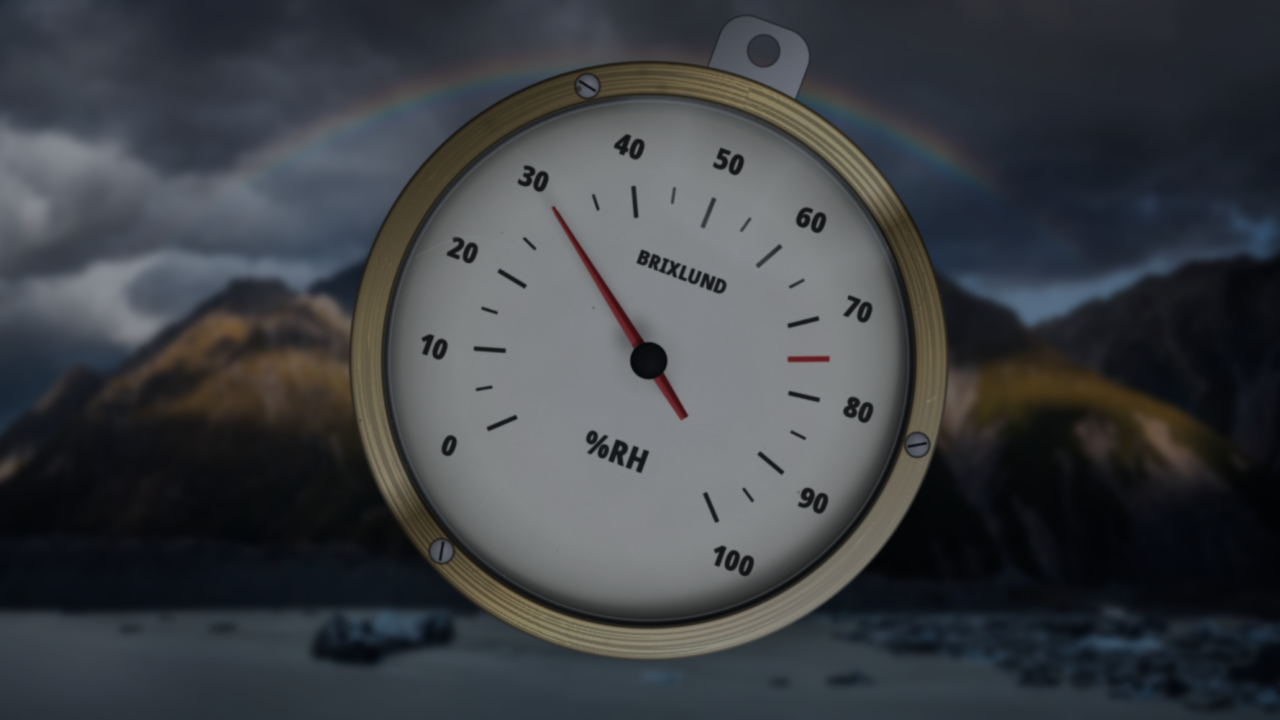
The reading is 30%
